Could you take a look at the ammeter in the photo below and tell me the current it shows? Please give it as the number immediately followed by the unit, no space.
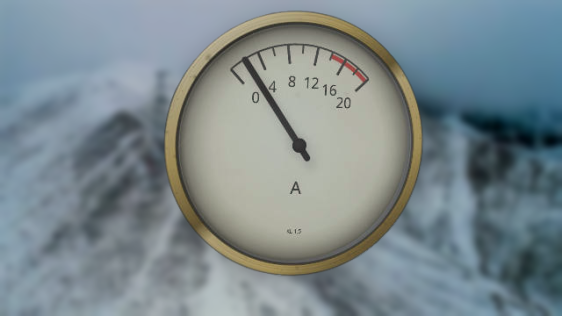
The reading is 2A
